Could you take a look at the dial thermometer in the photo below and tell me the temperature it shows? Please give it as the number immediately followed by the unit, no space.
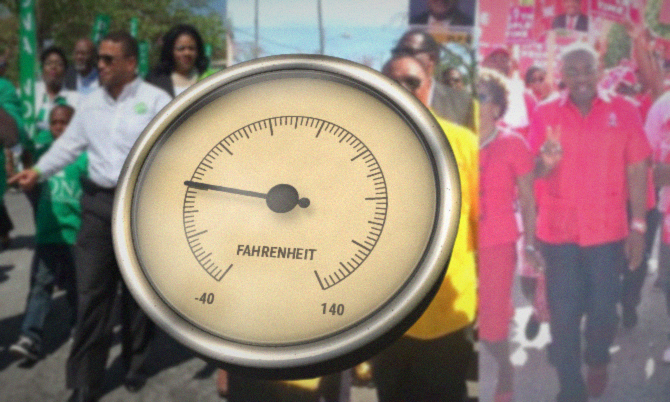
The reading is 0°F
